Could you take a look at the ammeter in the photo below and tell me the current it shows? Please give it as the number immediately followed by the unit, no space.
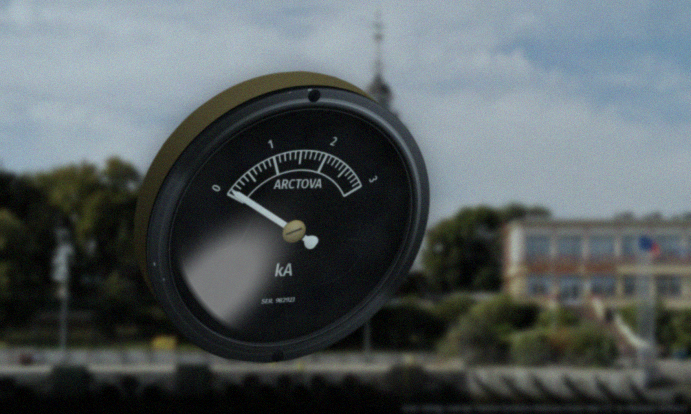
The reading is 0.1kA
